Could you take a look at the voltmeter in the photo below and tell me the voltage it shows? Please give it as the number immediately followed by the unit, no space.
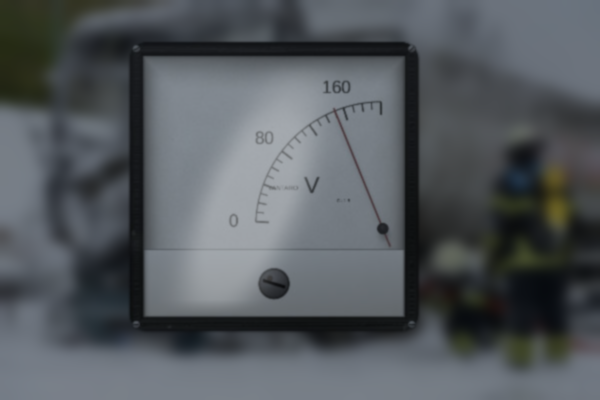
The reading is 150V
